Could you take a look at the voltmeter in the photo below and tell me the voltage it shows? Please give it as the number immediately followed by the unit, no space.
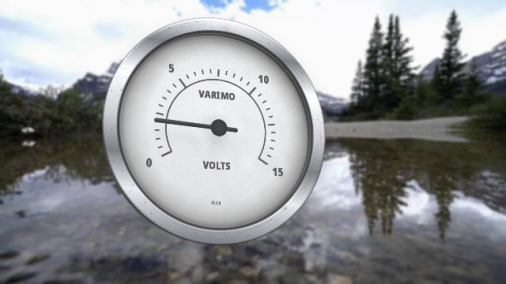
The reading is 2V
